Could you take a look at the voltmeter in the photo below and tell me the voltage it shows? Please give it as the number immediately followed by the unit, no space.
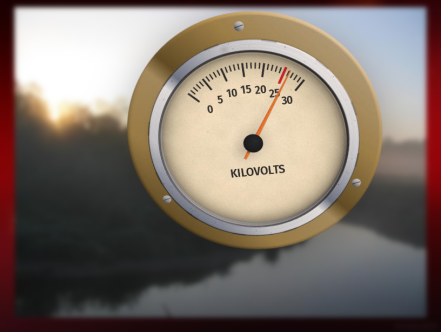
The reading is 26kV
